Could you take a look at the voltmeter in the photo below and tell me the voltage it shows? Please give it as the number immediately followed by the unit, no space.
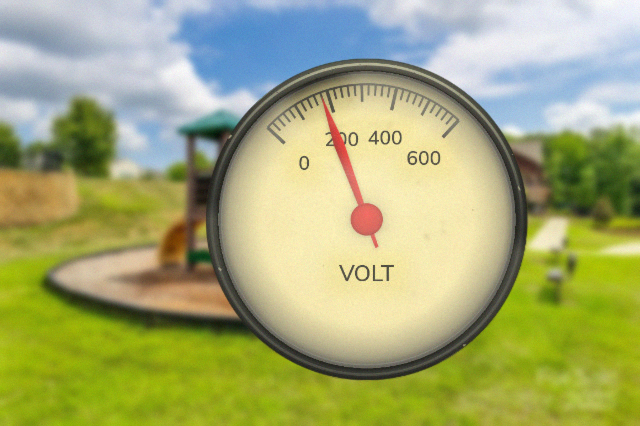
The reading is 180V
